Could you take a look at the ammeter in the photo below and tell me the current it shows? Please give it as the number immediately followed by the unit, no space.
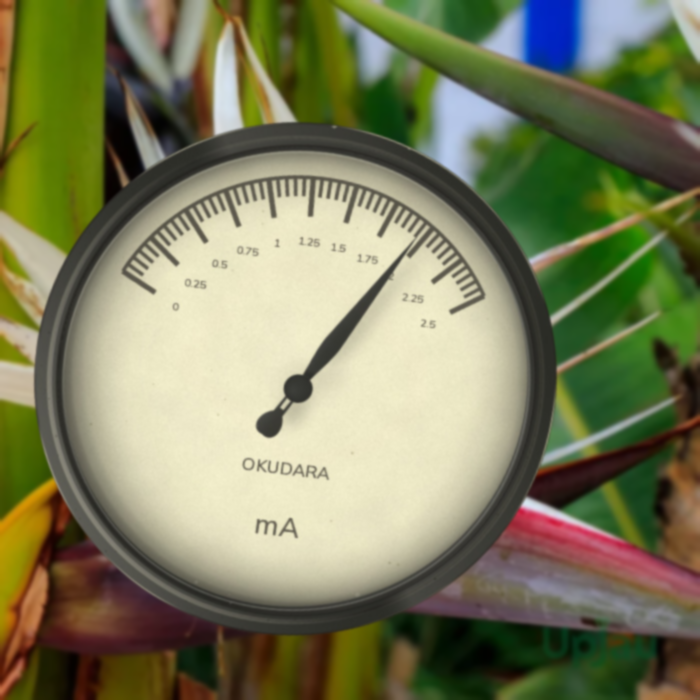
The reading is 1.95mA
